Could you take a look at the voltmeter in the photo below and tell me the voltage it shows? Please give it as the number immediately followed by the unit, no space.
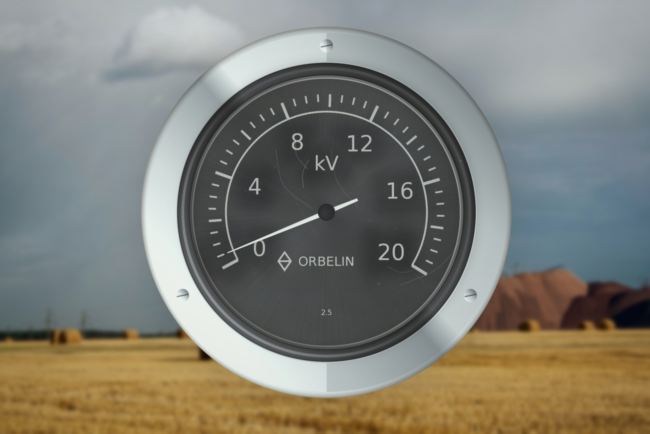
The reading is 0.5kV
